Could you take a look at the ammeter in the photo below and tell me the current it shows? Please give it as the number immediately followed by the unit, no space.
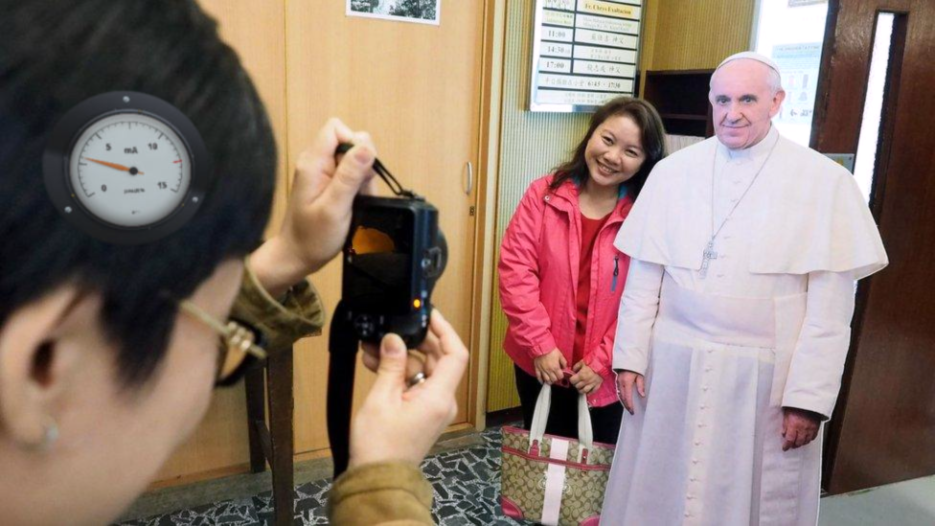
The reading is 3mA
